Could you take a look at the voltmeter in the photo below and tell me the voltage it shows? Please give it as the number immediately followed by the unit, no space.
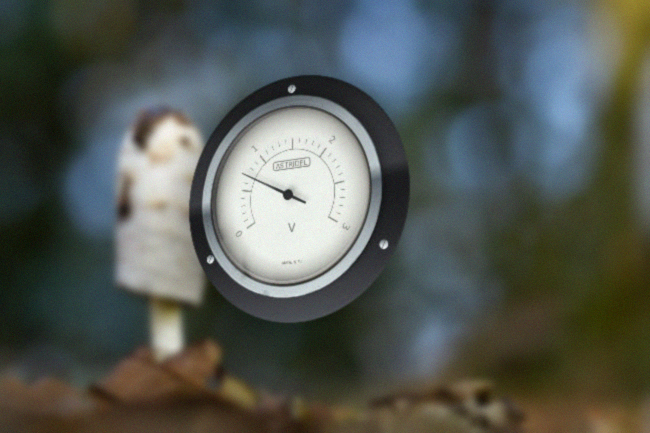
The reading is 0.7V
